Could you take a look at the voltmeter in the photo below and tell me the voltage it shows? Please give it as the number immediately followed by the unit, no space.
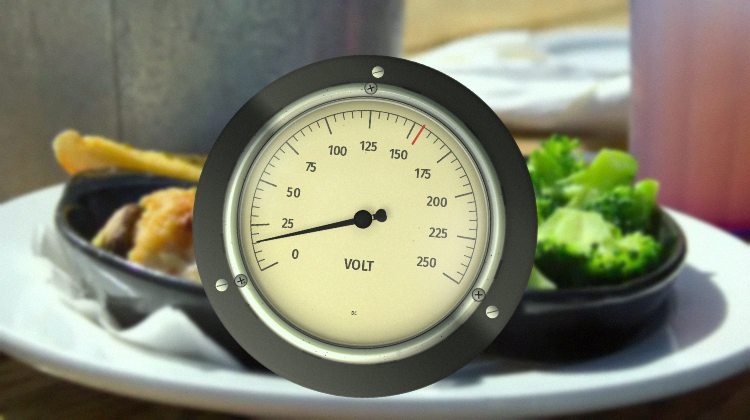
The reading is 15V
